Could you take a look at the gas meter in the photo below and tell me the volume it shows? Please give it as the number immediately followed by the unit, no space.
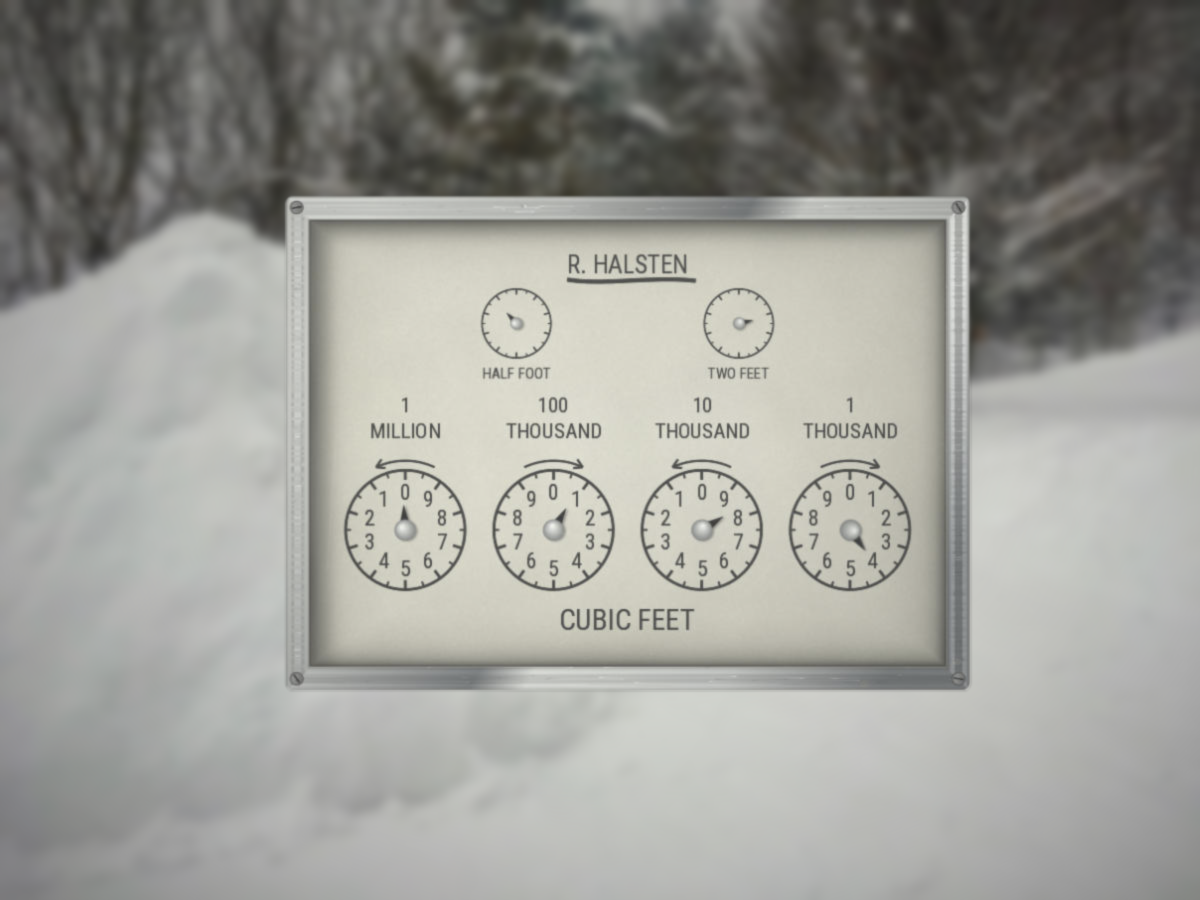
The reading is 8400ft³
